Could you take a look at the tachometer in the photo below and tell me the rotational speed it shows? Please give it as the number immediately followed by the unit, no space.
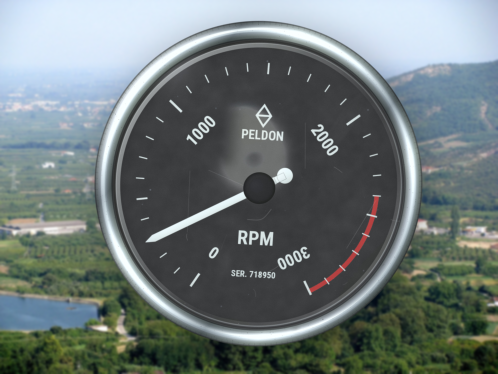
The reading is 300rpm
